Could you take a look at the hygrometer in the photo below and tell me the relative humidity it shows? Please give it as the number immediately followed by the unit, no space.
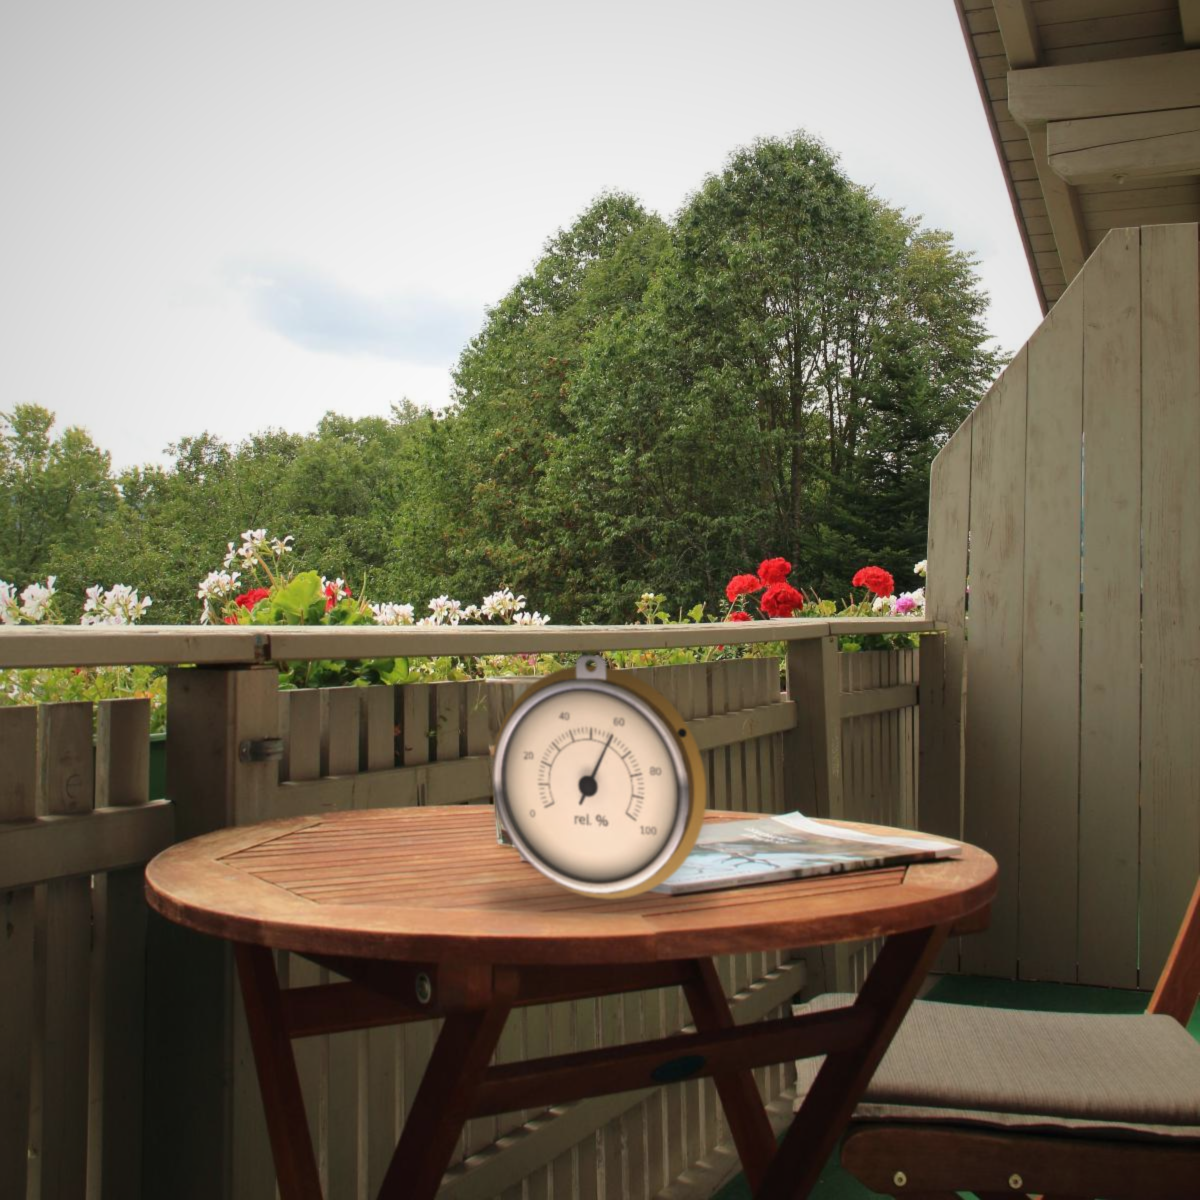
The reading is 60%
